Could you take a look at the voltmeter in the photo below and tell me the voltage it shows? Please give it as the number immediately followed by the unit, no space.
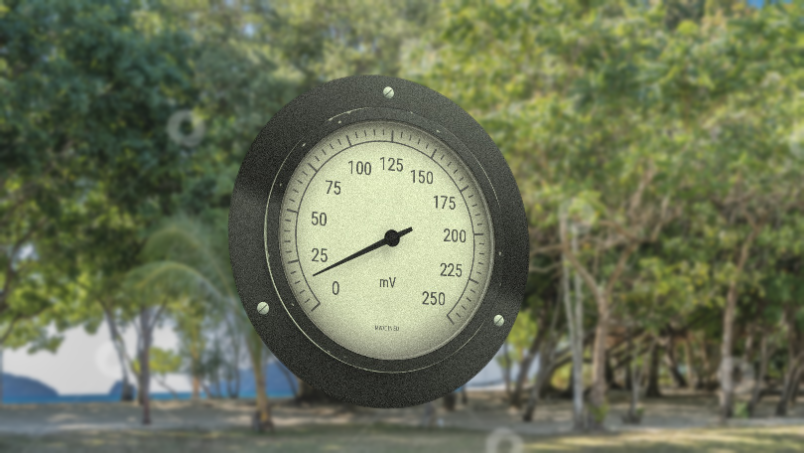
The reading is 15mV
